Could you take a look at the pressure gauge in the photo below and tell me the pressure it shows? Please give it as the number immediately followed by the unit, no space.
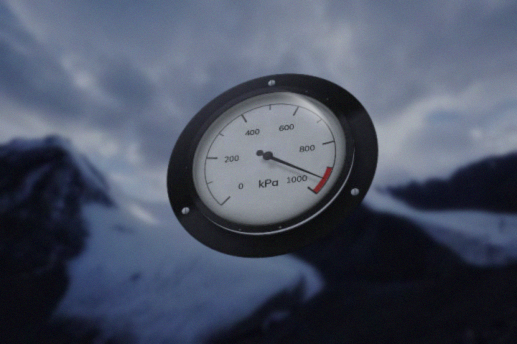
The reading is 950kPa
